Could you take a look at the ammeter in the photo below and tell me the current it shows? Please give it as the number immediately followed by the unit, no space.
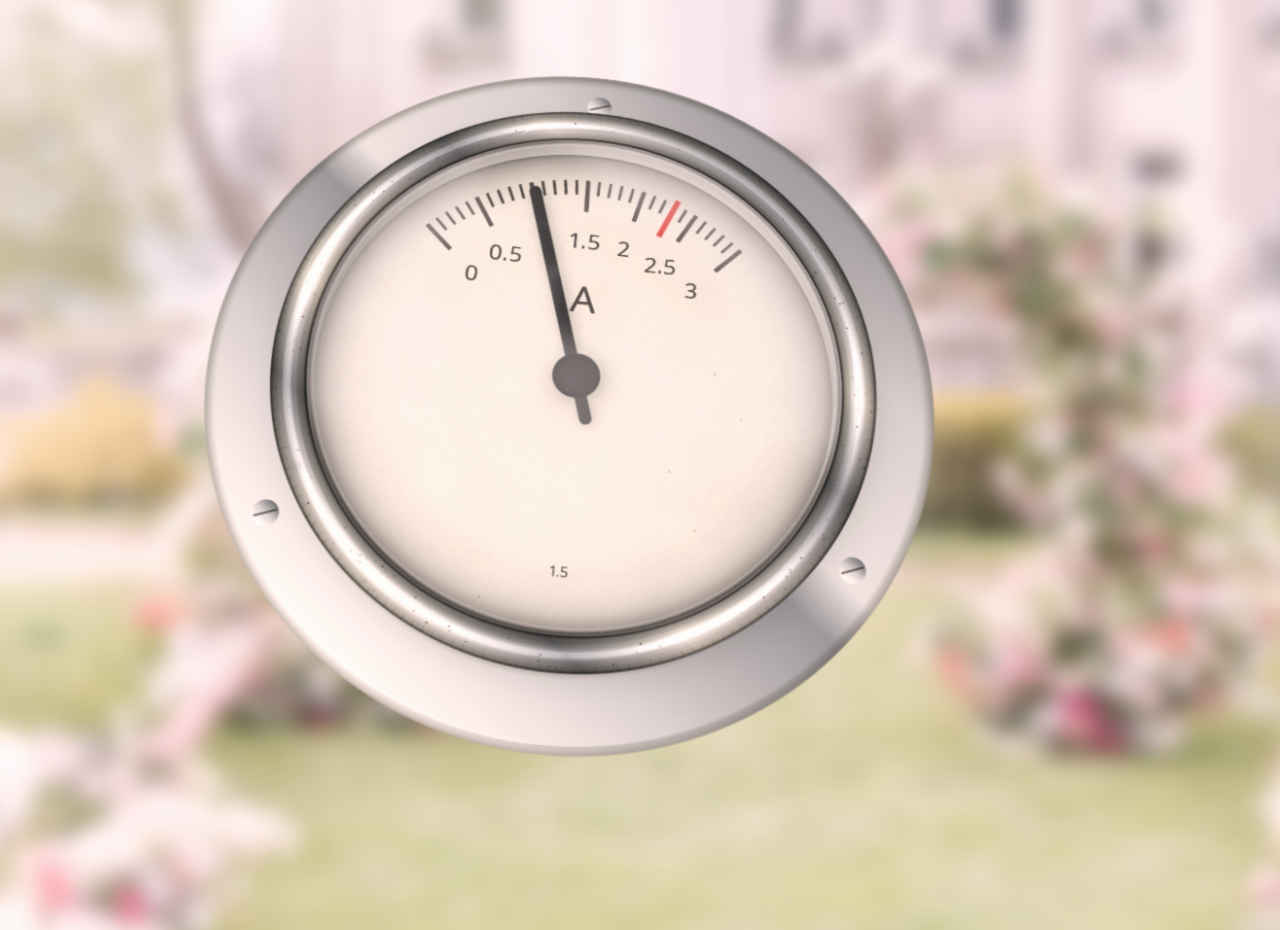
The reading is 1A
